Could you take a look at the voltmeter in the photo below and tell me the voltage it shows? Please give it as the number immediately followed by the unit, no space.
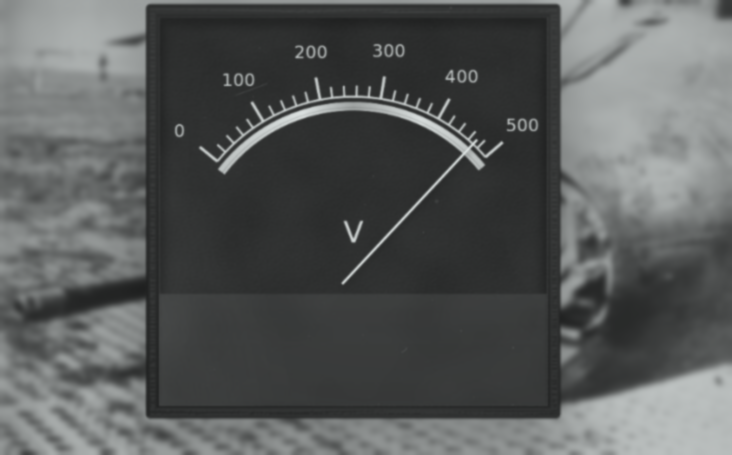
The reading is 470V
